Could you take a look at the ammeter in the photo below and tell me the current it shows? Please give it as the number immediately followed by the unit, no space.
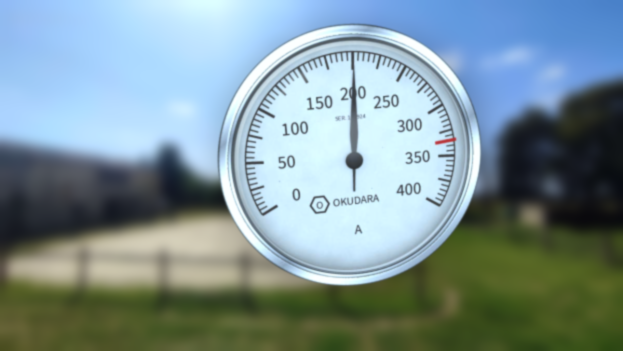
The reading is 200A
